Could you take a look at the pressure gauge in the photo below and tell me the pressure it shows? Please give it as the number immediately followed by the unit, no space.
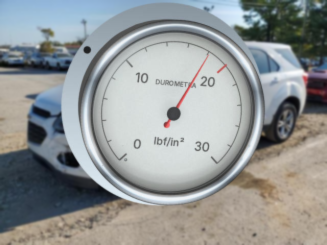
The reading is 18psi
